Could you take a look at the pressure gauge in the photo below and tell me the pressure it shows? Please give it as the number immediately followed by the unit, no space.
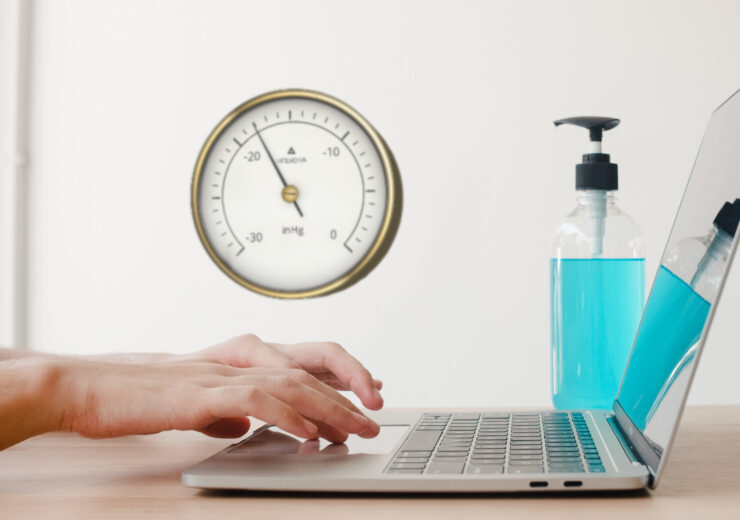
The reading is -18inHg
